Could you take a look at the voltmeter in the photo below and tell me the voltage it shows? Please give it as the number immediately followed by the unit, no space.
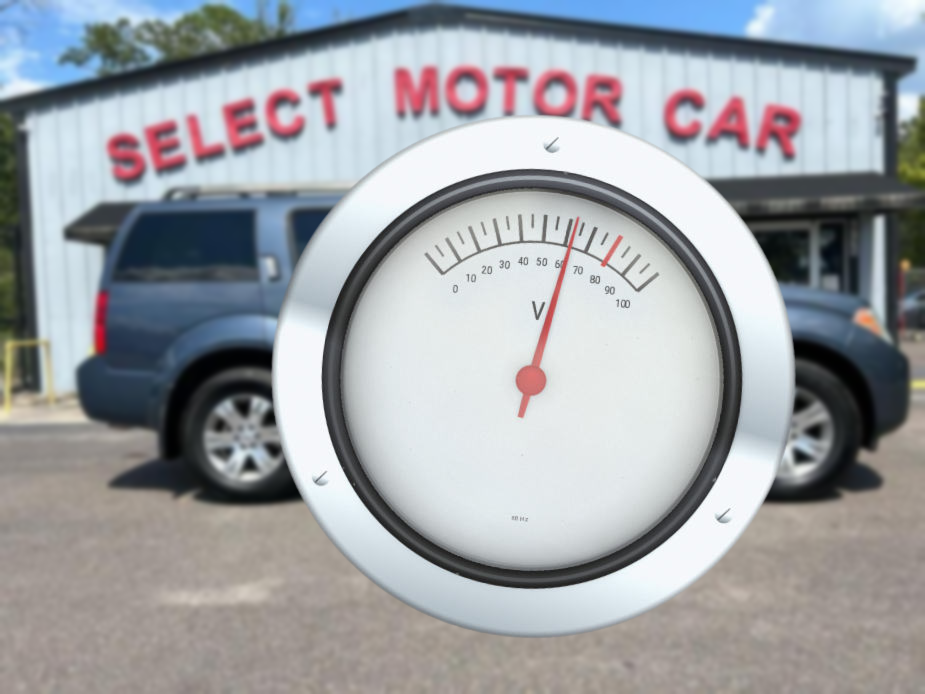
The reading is 62.5V
